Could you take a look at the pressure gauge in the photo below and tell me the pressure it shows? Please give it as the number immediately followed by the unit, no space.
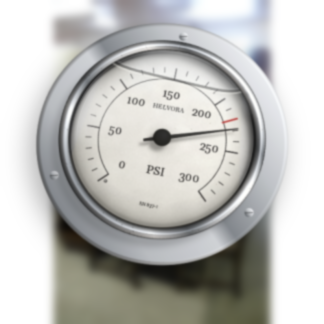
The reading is 230psi
